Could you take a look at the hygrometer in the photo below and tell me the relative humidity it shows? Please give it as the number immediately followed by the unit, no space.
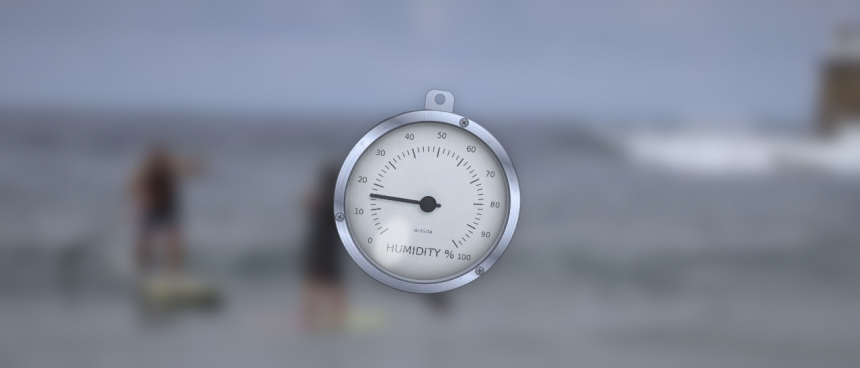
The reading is 16%
